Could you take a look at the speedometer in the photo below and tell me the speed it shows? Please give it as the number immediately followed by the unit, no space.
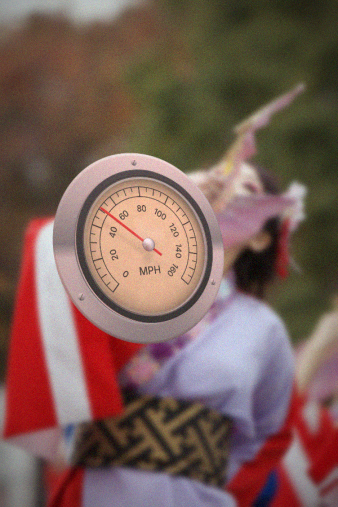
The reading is 50mph
